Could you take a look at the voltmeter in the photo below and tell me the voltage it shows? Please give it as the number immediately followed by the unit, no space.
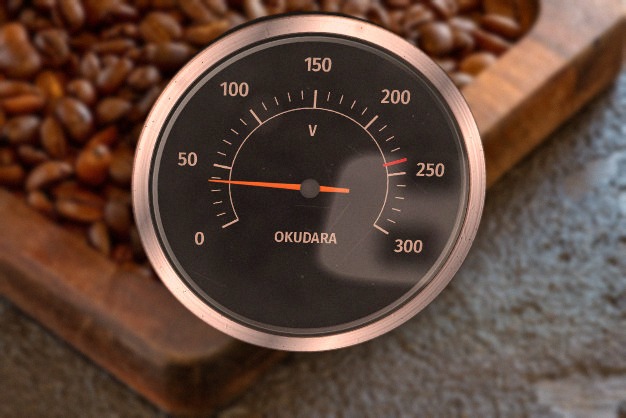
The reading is 40V
